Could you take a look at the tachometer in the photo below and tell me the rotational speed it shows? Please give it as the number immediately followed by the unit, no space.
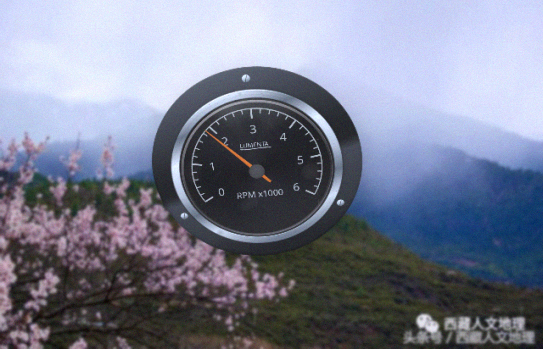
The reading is 1900rpm
